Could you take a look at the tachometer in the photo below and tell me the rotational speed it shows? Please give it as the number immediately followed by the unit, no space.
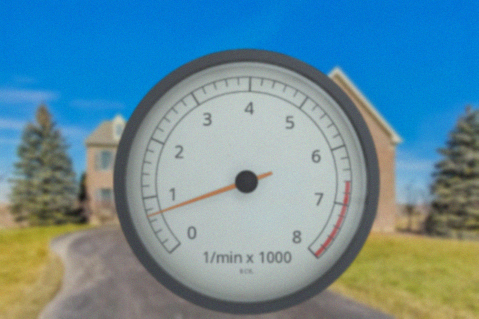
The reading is 700rpm
